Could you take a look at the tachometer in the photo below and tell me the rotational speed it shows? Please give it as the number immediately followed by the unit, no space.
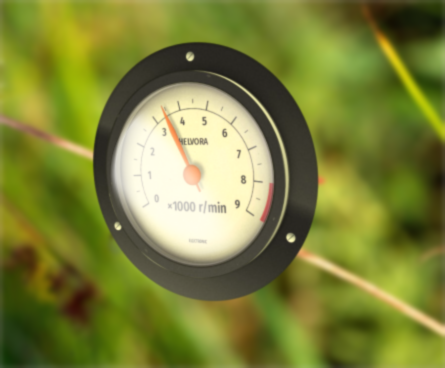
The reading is 3500rpm
